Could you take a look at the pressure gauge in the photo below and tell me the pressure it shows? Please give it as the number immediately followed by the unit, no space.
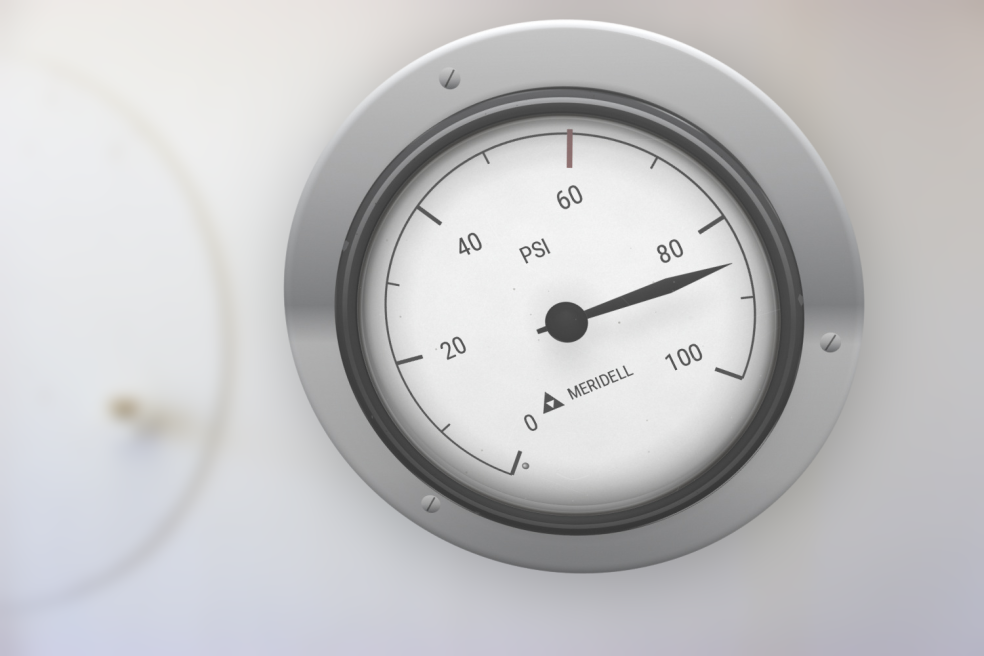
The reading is 85psi
